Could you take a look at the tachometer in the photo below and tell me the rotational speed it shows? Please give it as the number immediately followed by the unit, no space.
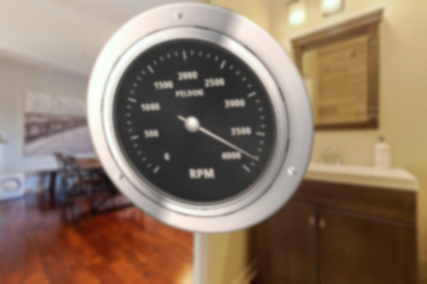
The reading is 3800rpm
